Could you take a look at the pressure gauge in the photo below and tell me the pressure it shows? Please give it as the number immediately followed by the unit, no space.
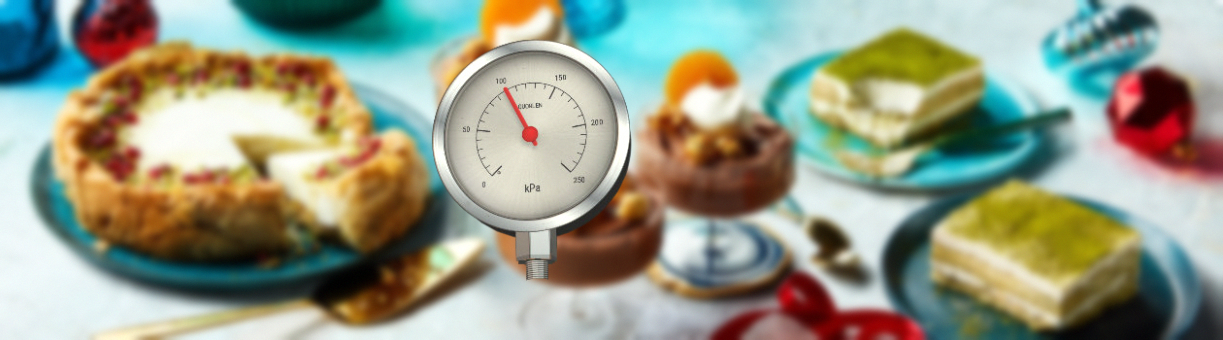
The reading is 100kPa
